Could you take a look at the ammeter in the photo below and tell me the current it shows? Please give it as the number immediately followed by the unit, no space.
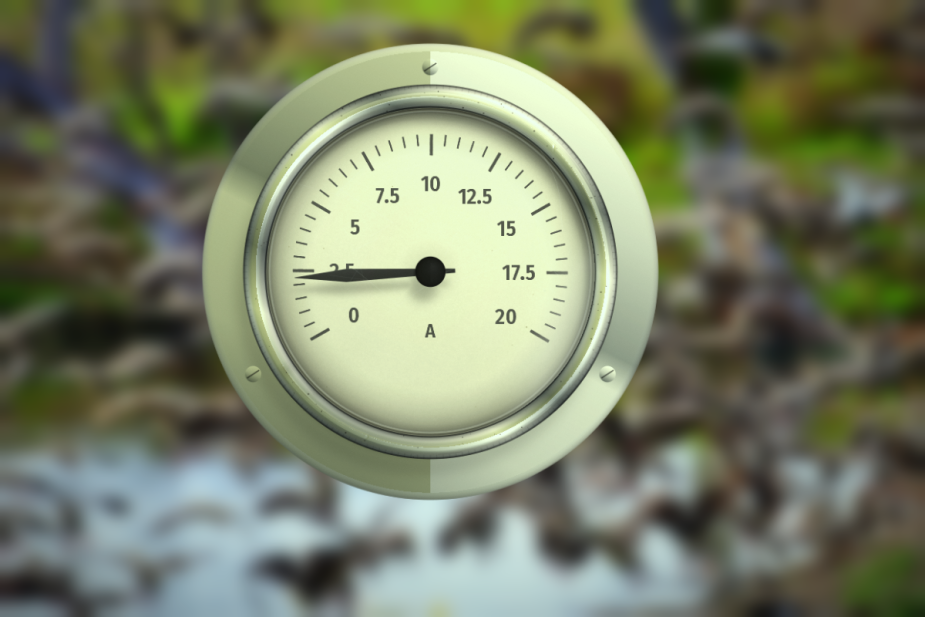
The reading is 2.25A
